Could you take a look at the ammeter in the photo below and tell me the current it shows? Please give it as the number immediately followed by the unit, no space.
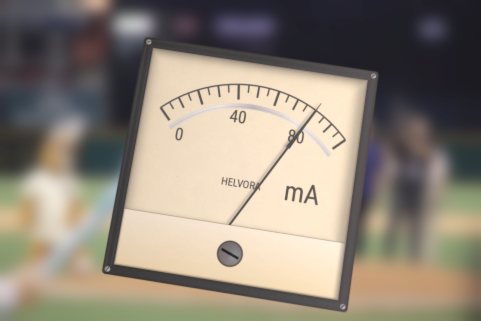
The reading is 80mA
